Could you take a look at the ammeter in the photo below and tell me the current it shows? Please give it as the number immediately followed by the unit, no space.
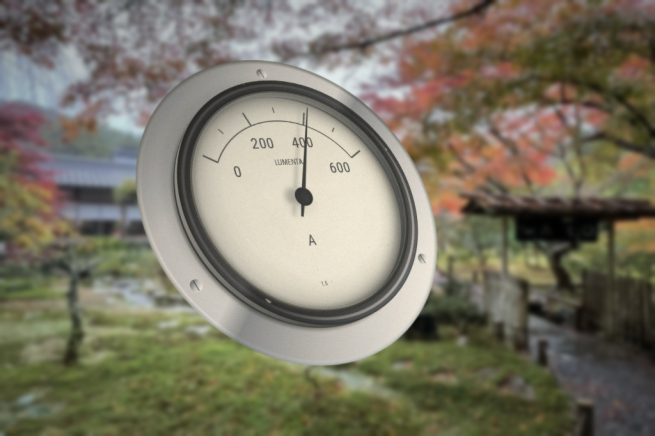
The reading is 400A
